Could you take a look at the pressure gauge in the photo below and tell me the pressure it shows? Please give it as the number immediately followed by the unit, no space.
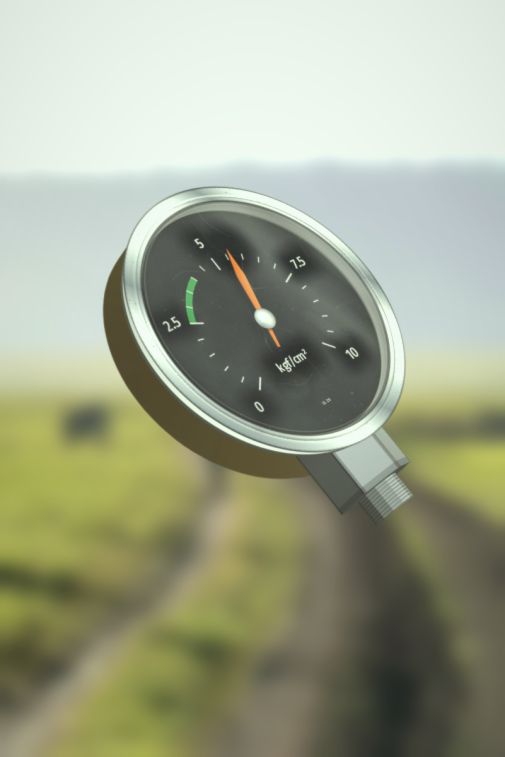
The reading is 5.5kg/cm²
